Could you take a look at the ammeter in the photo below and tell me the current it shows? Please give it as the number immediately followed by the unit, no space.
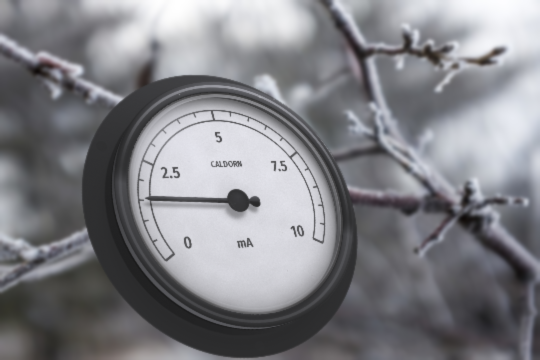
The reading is 1.5mA
